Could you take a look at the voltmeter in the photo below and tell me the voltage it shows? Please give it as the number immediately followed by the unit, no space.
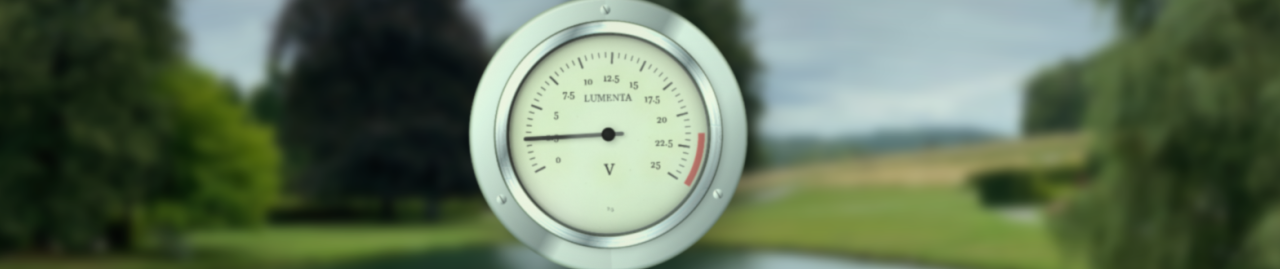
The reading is 2.5V
